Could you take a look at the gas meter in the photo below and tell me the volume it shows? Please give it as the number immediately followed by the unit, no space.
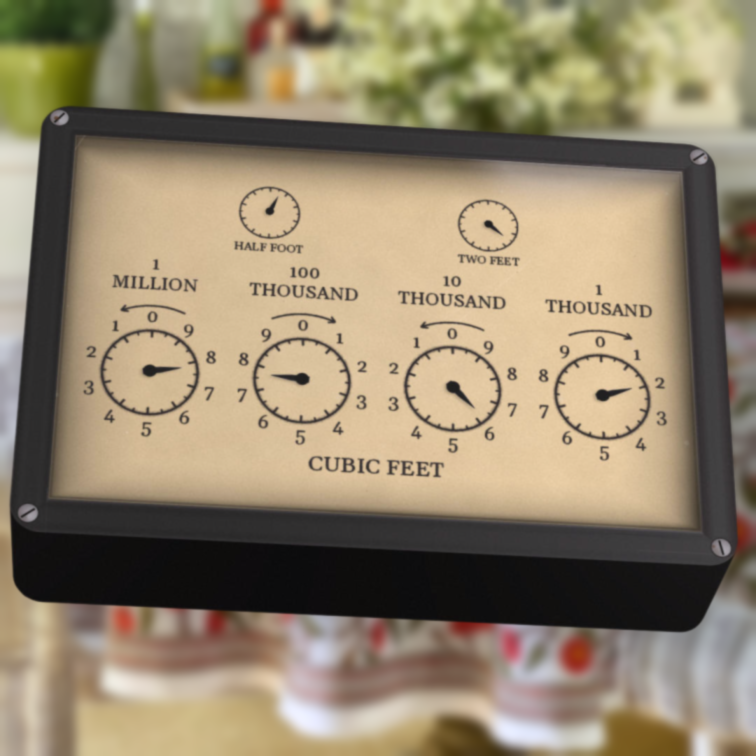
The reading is 776200ft³
